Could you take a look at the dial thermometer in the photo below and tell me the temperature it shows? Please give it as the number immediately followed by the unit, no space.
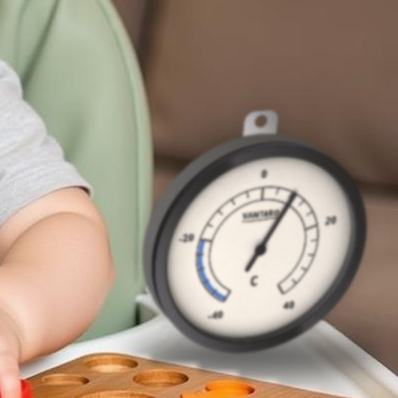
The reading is 8°C
